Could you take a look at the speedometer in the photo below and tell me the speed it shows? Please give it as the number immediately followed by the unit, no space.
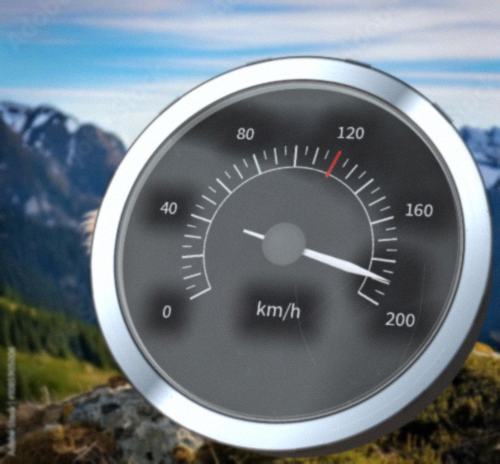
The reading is 190km/h
